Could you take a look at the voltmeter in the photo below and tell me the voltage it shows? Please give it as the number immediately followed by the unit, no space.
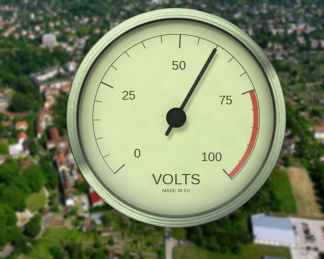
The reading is 60V
